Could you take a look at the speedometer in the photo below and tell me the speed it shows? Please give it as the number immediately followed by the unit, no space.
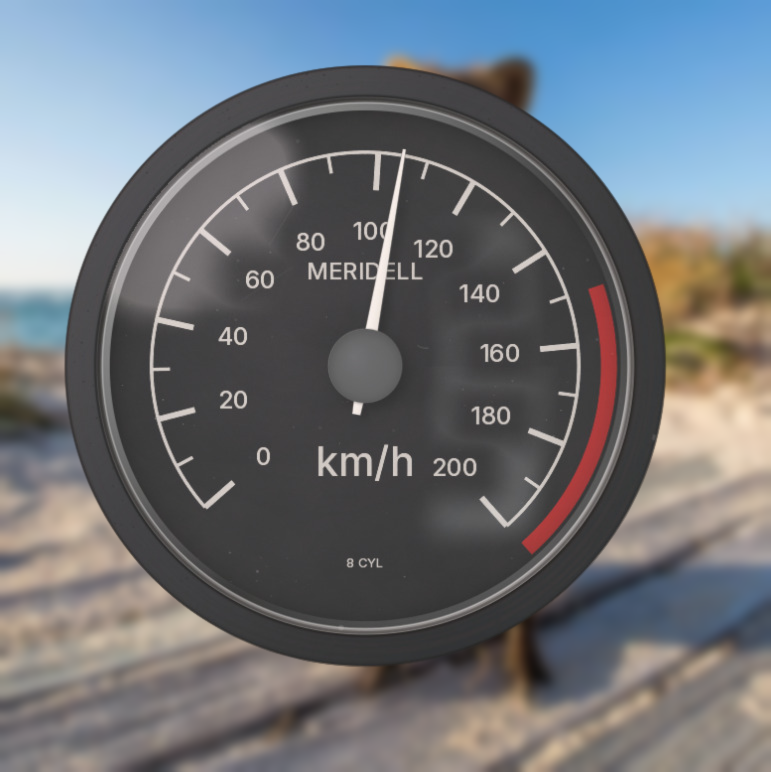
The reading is 105km/h
